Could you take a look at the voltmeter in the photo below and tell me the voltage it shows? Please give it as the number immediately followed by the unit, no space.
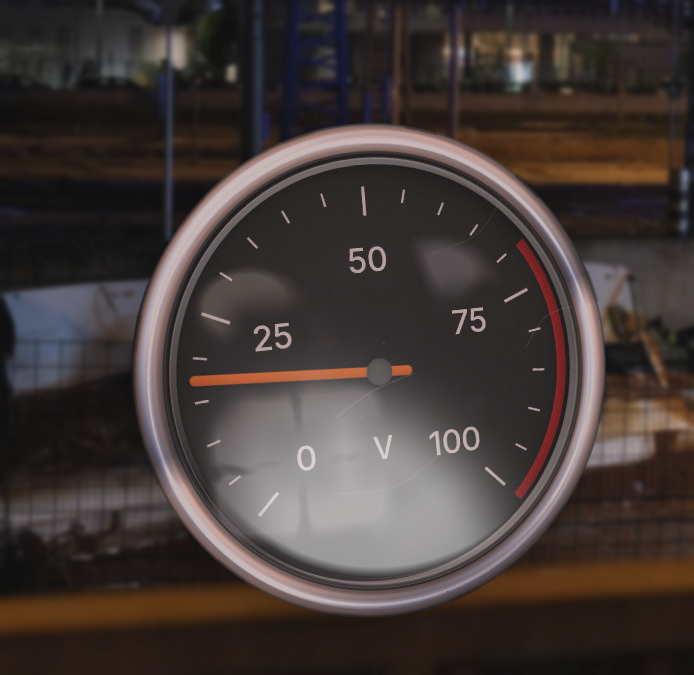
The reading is 17.5V
